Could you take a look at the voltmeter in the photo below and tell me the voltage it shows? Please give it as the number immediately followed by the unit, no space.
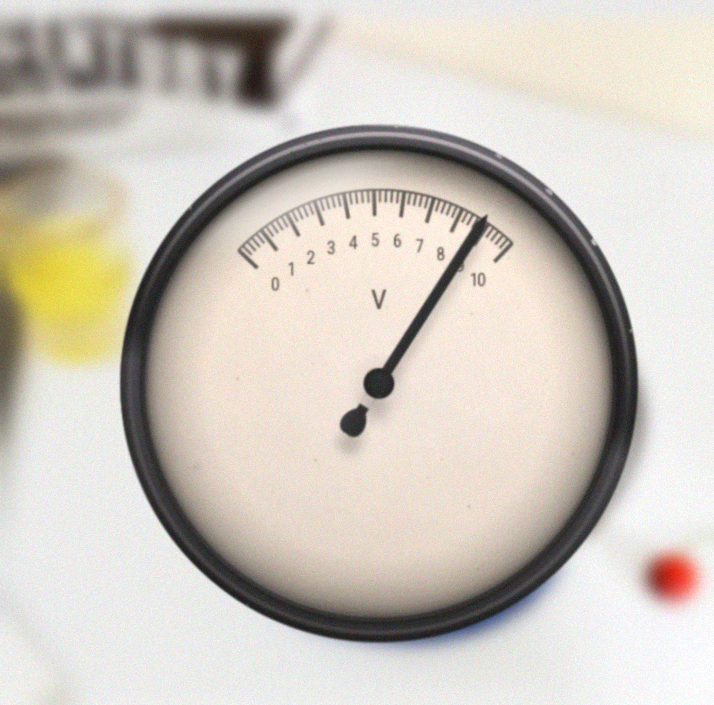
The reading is 8.8V
